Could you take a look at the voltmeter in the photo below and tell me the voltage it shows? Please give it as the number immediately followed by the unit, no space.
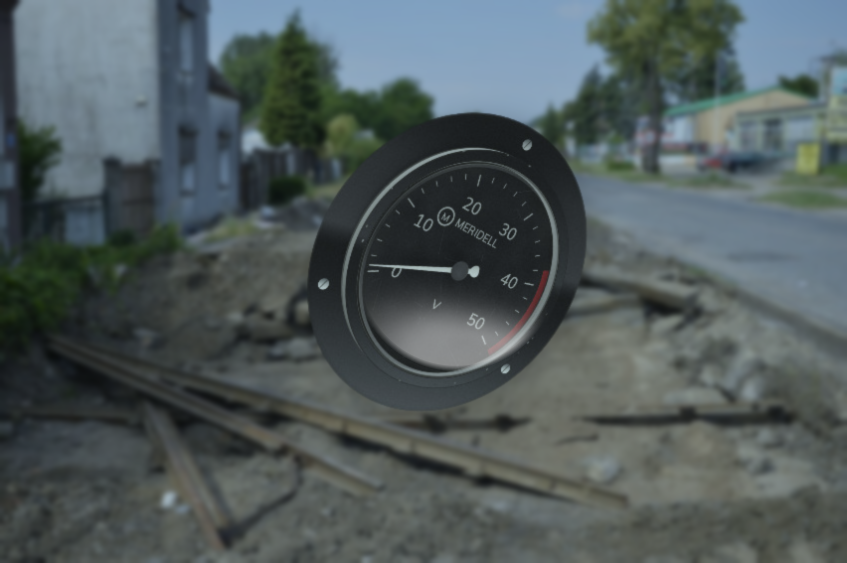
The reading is 1V
